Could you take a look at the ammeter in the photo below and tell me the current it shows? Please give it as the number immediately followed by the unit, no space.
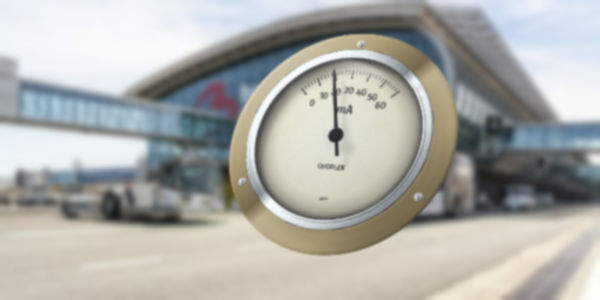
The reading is 20mA
